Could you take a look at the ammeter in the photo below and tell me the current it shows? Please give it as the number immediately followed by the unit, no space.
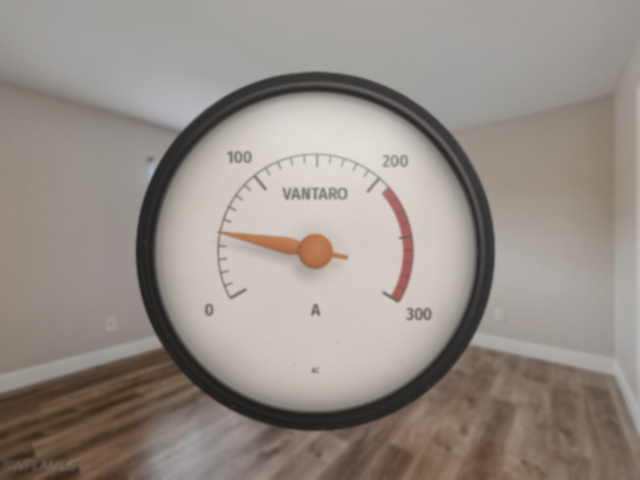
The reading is 50A
